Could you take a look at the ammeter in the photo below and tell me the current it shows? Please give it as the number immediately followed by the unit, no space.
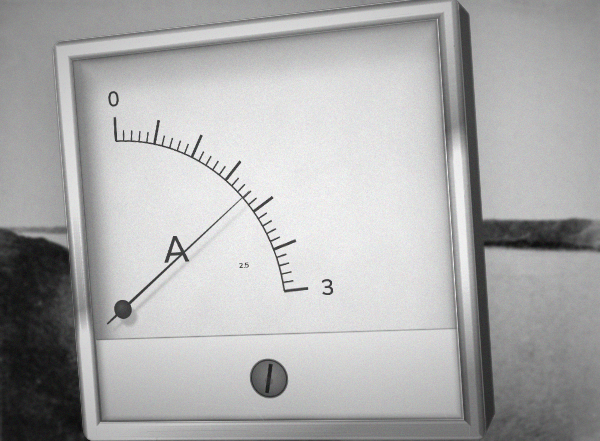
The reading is 1.8A
